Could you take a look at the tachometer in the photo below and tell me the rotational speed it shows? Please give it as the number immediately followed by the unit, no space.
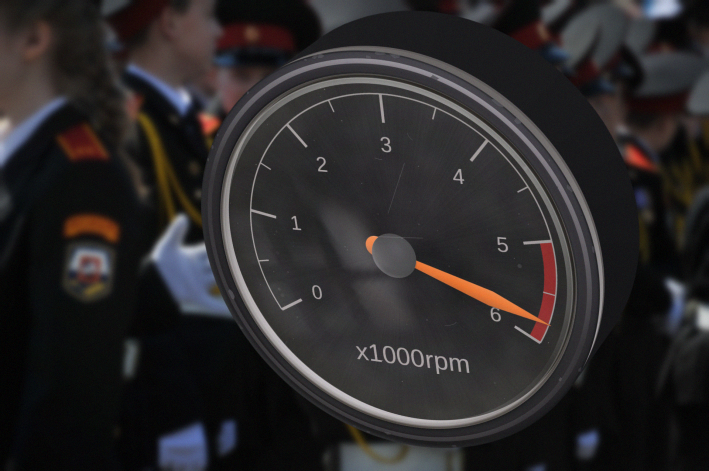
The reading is 5750rpm
